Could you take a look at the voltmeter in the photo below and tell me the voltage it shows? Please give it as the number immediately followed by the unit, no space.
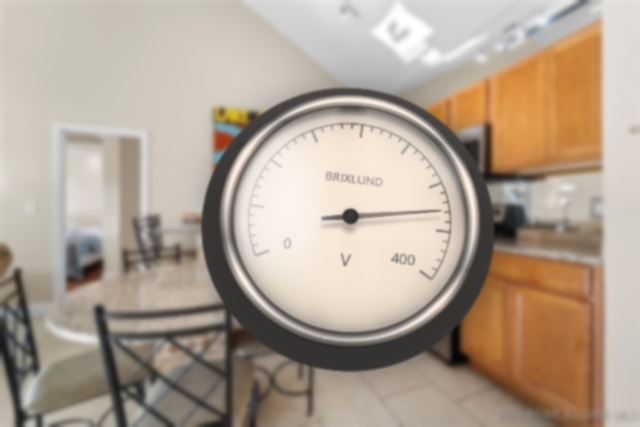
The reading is 330V
